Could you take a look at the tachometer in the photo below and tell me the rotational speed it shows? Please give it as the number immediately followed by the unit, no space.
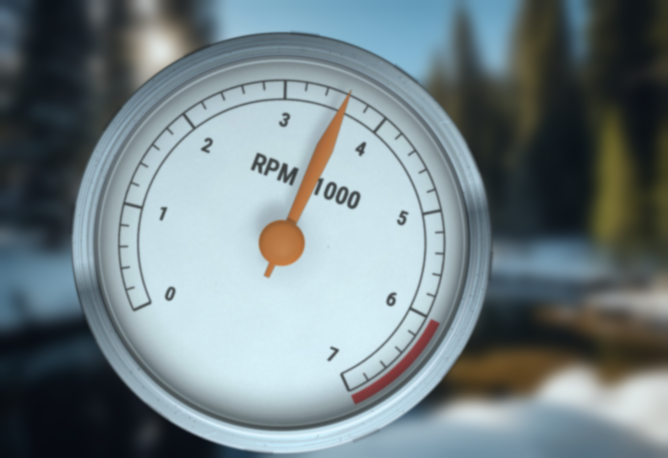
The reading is 3600rpm
